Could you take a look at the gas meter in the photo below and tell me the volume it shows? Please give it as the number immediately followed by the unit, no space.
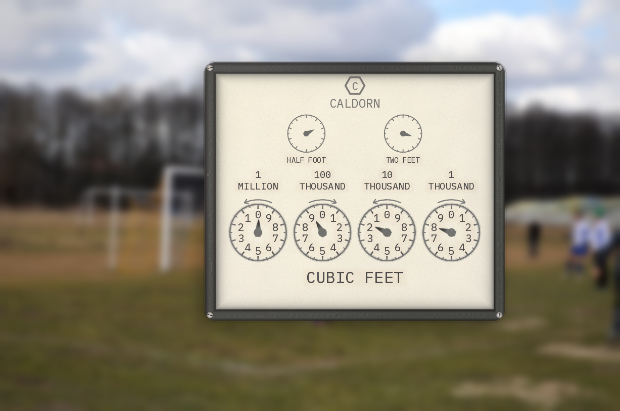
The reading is 991800ft³
